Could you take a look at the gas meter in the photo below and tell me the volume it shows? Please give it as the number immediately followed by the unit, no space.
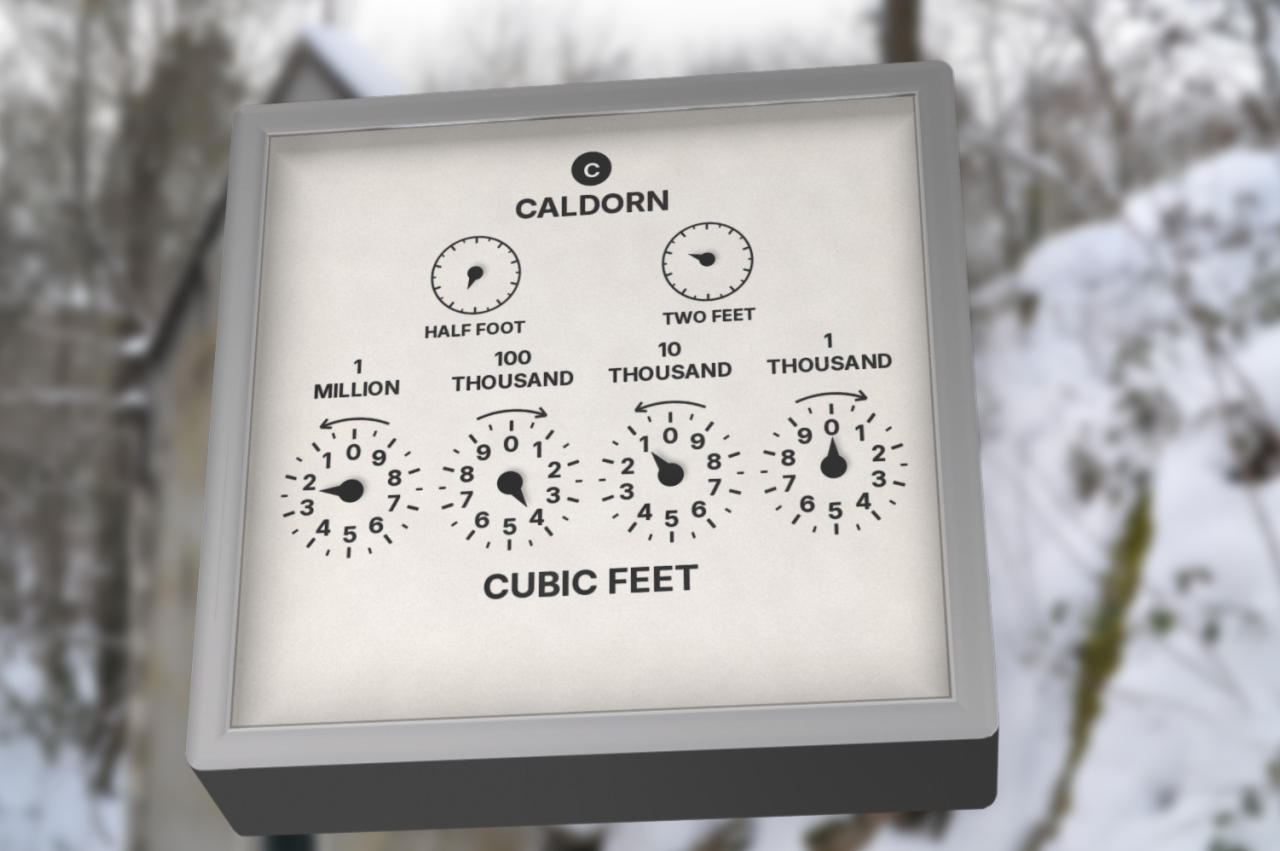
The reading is 241000ft³
